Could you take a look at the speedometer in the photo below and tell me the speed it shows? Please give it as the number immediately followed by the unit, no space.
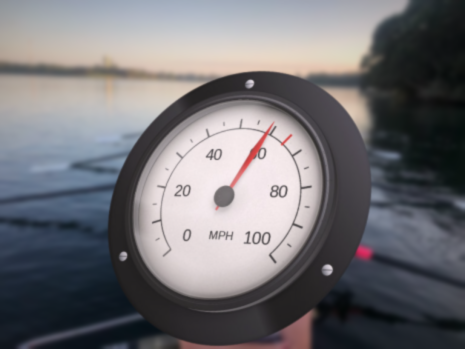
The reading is 60mph
